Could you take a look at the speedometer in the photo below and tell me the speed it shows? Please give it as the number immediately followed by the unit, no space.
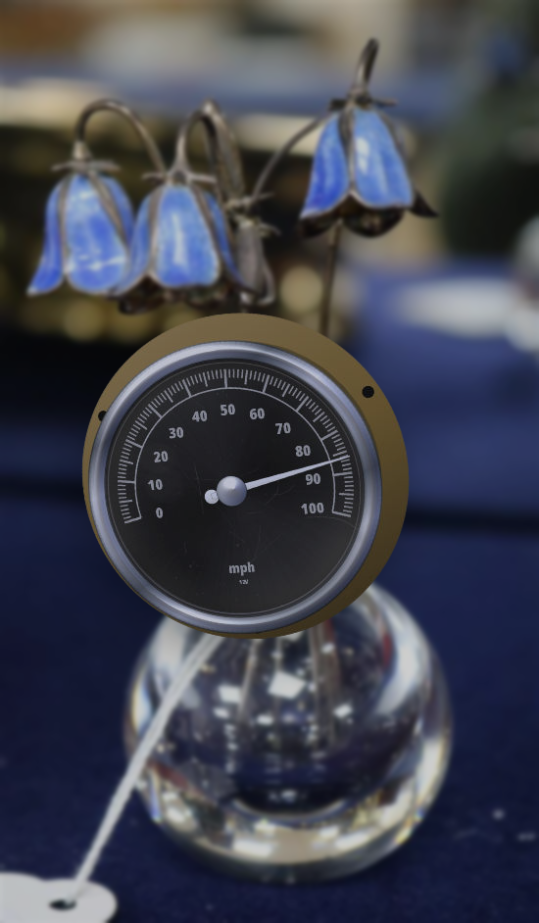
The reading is 86mph
